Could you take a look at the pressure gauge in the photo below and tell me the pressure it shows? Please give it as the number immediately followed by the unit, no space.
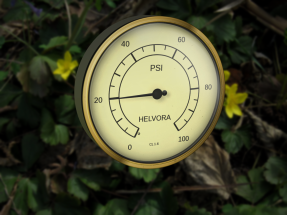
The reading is 20psi
